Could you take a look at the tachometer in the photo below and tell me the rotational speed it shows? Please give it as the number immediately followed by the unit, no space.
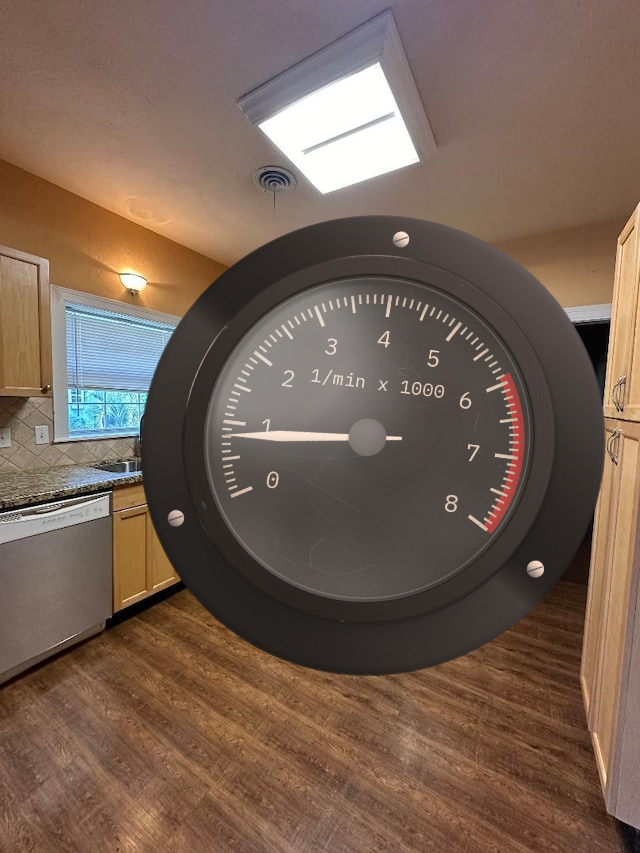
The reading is 800rpm
